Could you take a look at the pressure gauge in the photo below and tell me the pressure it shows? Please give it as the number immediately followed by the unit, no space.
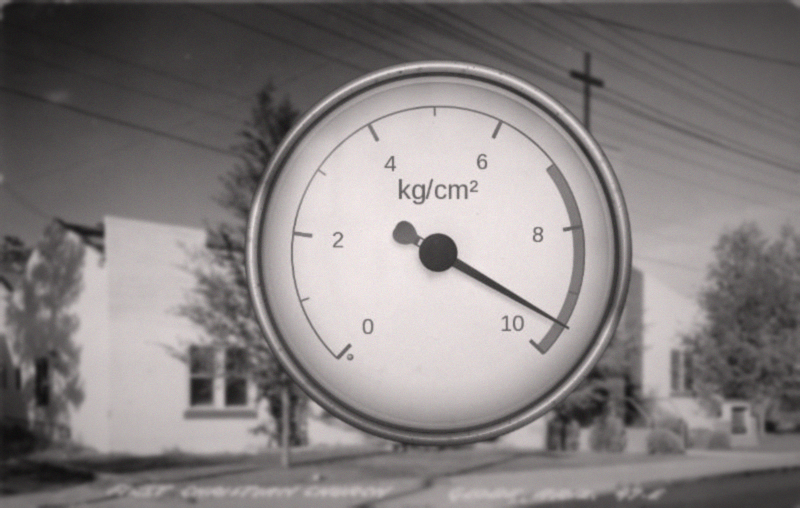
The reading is 9.5kg/cm²
